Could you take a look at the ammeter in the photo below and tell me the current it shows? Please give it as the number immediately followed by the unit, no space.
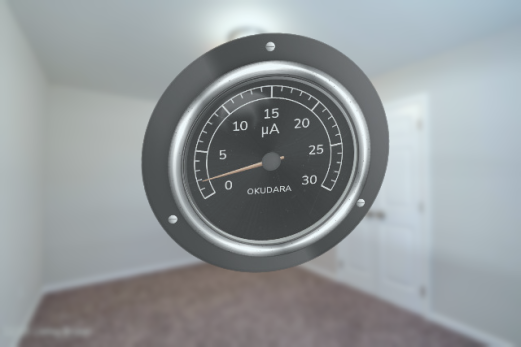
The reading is 2µA
